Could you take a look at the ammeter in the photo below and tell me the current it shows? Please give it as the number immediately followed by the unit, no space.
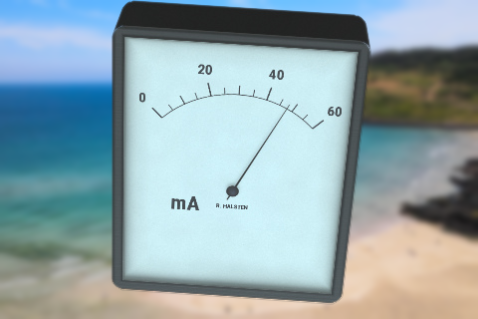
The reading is 47.5mA
